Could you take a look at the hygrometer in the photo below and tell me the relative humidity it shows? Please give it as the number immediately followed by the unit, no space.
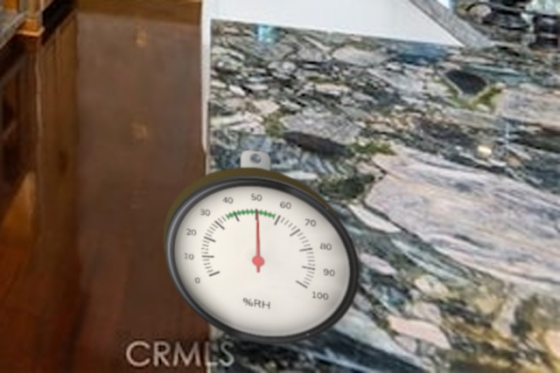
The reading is 50%
